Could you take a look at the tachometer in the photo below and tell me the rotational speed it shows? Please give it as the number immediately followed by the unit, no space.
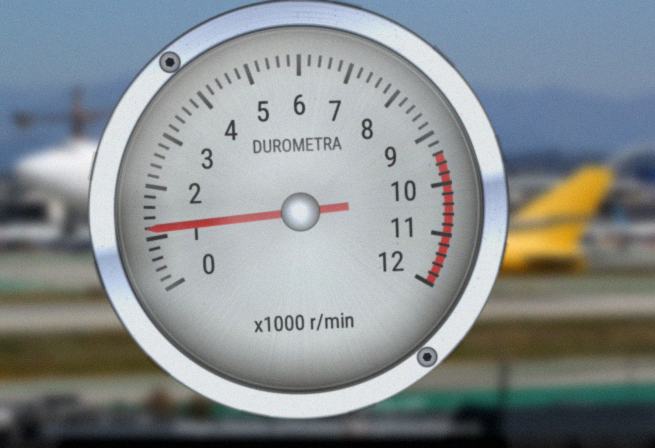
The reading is 1200rpm
